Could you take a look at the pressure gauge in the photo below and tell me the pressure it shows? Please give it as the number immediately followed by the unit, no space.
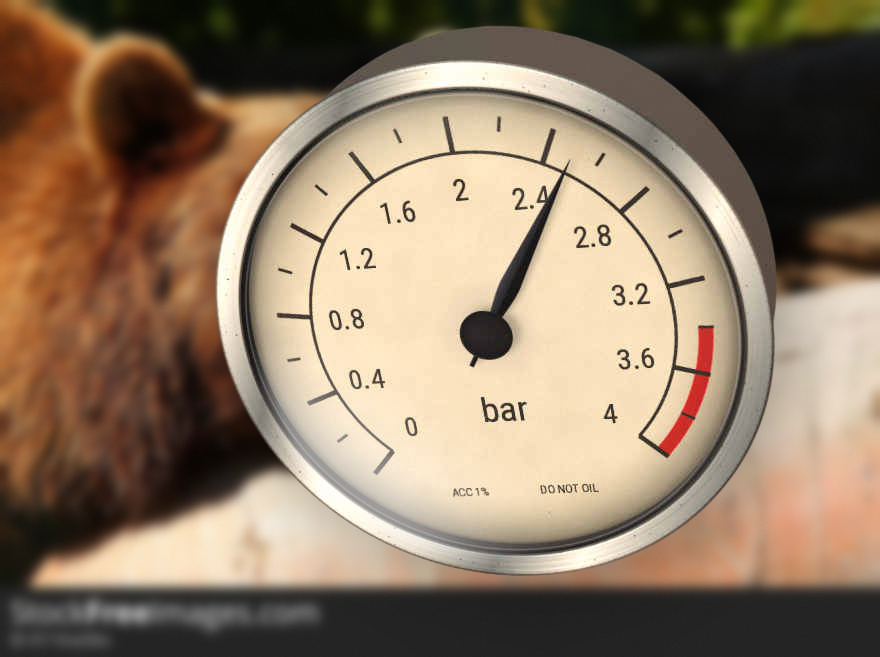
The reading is 2.5bar
